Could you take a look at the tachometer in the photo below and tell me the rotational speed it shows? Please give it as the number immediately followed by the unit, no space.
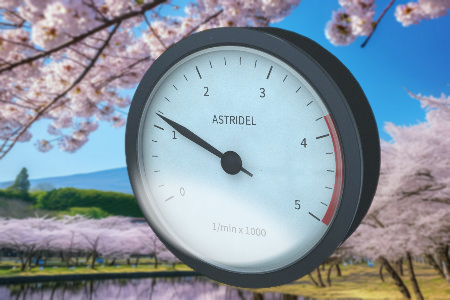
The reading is 1200rpm
